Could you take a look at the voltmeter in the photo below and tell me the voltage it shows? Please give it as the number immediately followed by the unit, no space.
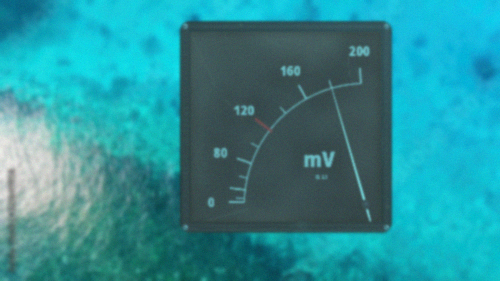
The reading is 180mV
